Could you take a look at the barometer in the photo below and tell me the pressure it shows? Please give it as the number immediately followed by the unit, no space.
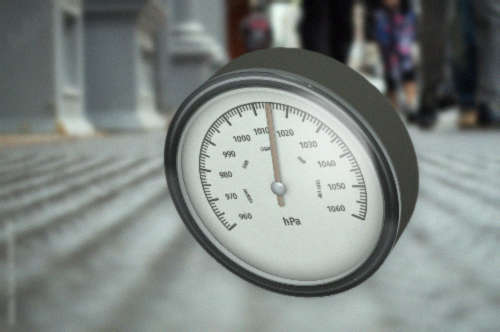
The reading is 1015hPa
